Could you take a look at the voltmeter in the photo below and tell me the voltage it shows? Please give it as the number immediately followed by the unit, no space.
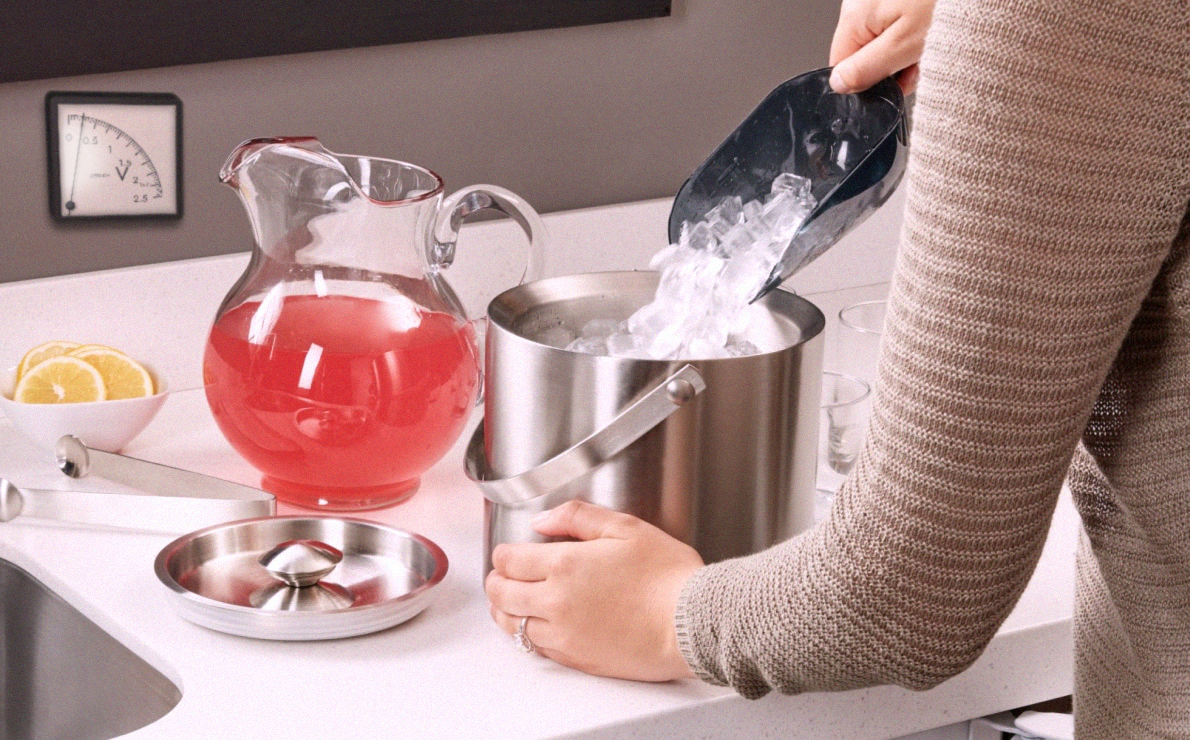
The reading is 0.25V
